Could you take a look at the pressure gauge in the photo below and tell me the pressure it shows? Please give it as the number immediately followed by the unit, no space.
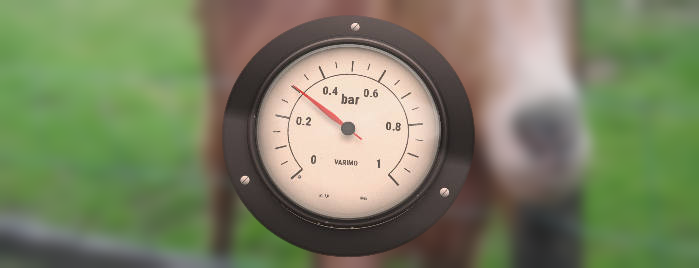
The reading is 0.3bar
